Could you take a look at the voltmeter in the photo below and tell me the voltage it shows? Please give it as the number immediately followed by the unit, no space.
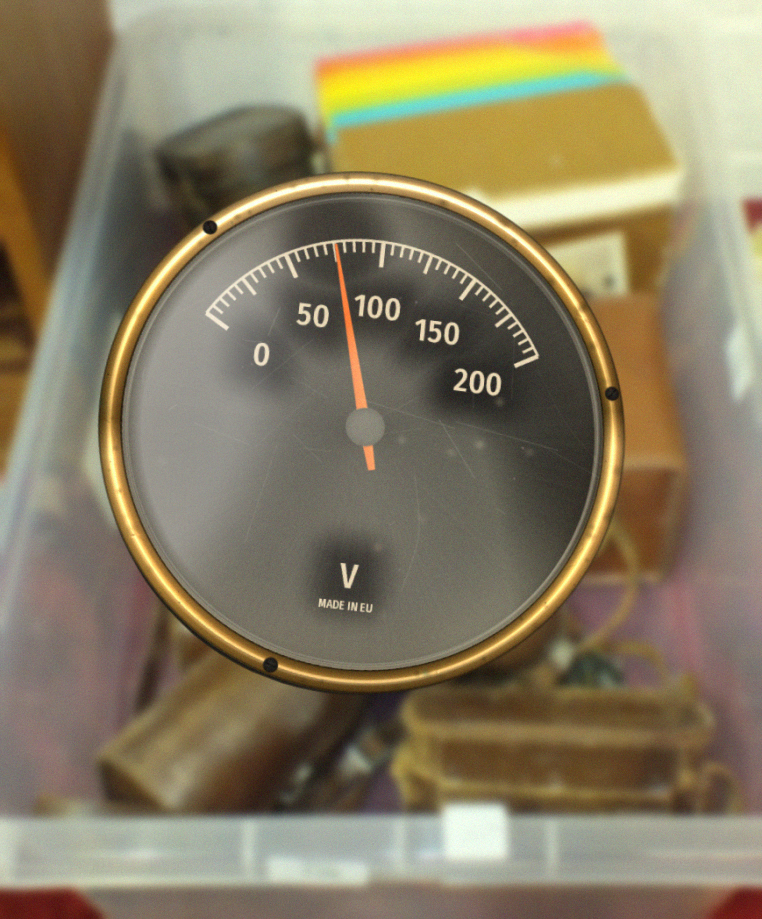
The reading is 75V
